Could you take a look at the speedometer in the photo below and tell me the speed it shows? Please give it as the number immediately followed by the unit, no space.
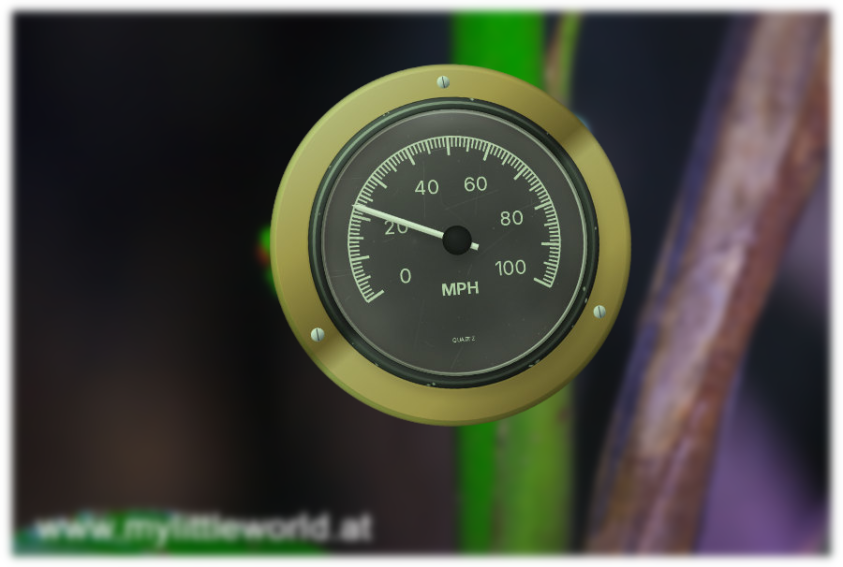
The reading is 22mph
